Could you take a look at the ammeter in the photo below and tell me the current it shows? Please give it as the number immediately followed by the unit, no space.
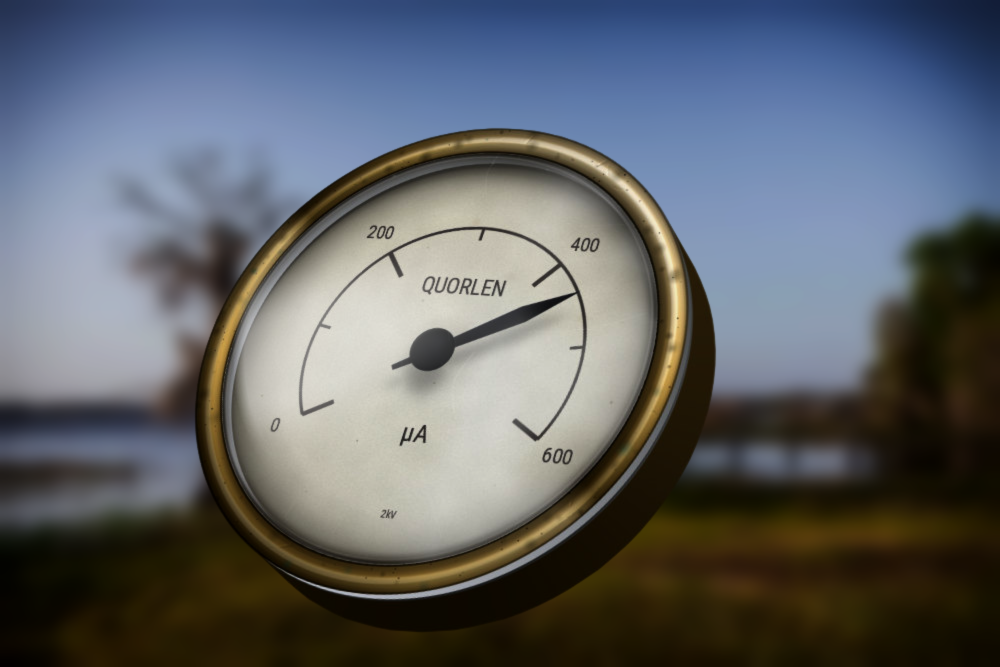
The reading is 450µA
